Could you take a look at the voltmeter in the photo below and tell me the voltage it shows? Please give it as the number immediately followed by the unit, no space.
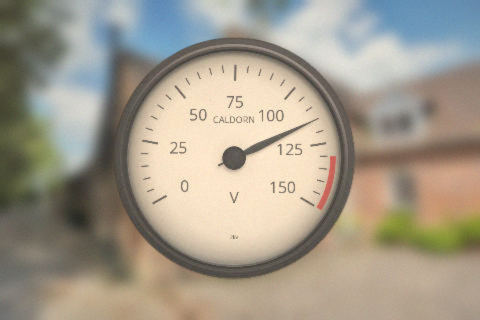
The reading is 115V
